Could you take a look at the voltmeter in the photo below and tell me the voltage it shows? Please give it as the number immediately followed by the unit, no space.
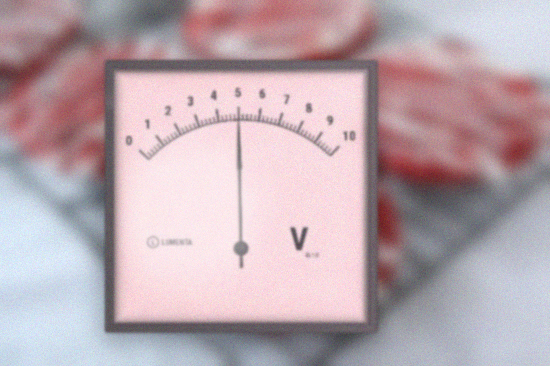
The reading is 5V
